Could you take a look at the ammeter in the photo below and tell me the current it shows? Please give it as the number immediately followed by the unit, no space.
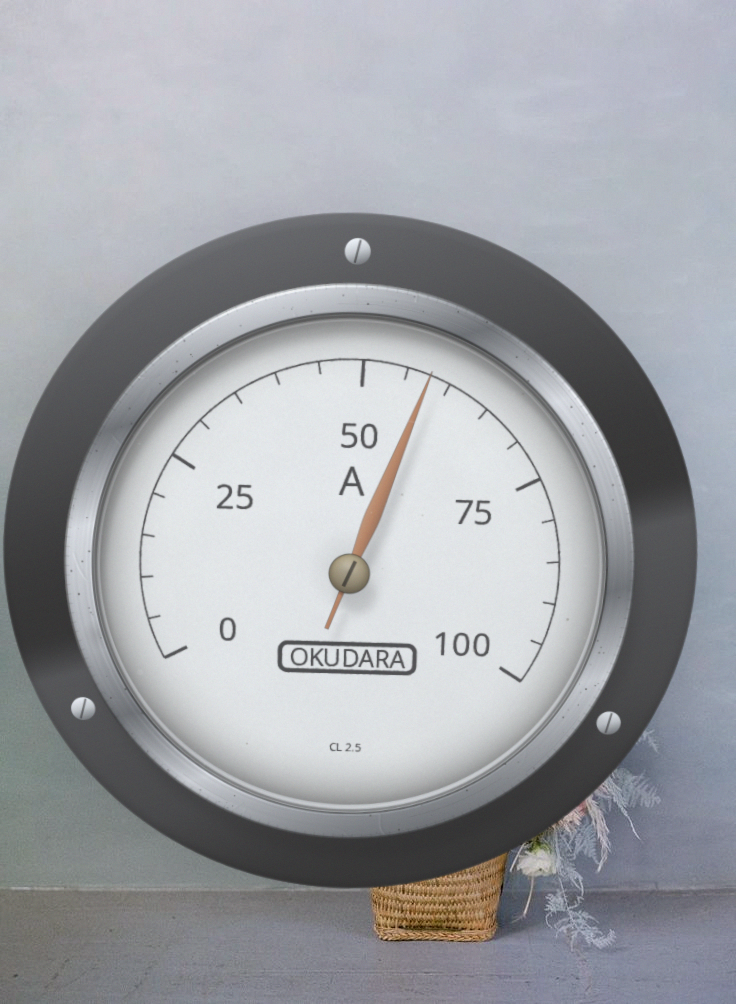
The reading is 57.5A
